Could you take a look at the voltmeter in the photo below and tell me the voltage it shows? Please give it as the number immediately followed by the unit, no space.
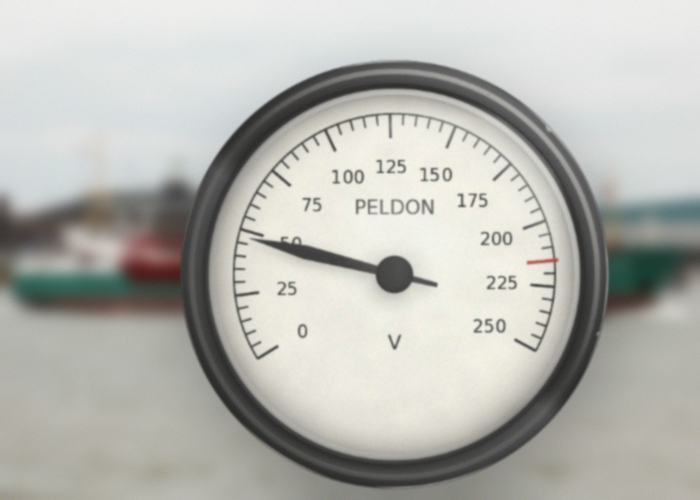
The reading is 47.5V
